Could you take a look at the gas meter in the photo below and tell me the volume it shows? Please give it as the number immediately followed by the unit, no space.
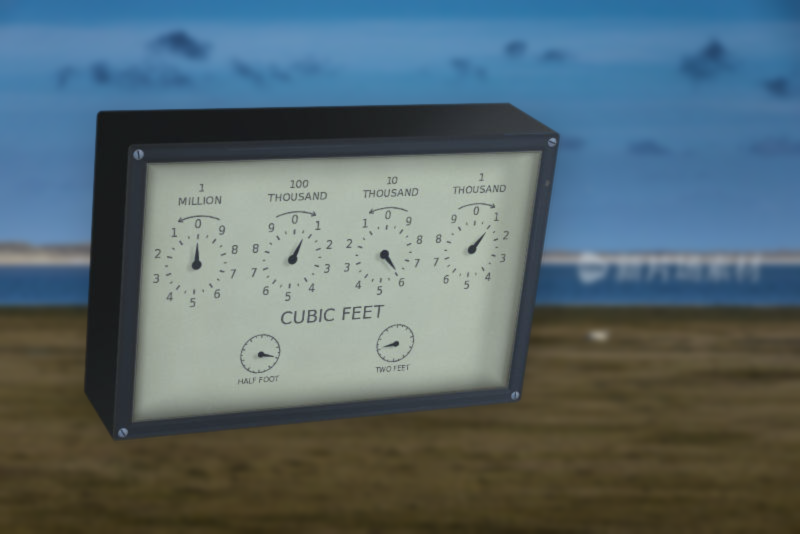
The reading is 6100ft³
